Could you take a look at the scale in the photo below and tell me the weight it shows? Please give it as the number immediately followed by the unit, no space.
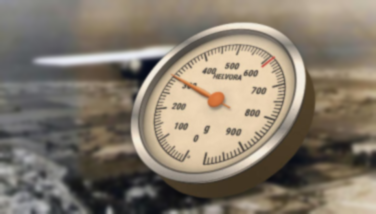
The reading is 300g
